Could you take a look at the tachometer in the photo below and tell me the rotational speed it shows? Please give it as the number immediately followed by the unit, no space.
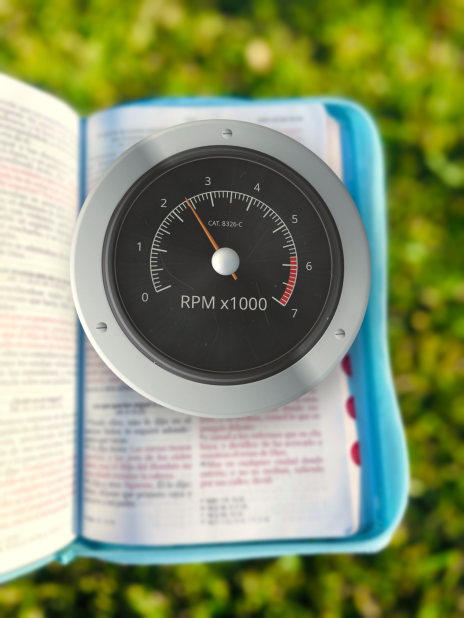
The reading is 2400rpm
